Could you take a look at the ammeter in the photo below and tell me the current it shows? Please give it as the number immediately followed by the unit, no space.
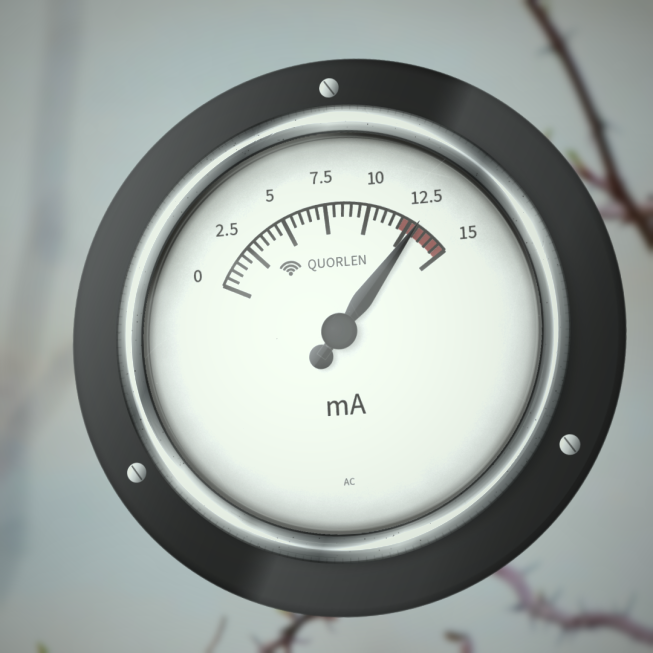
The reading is 13mA
